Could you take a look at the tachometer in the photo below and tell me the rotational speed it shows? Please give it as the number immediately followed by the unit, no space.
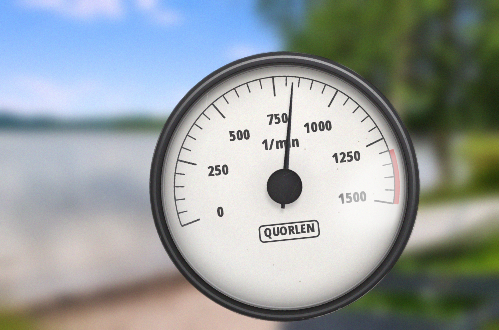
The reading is 825rpm
